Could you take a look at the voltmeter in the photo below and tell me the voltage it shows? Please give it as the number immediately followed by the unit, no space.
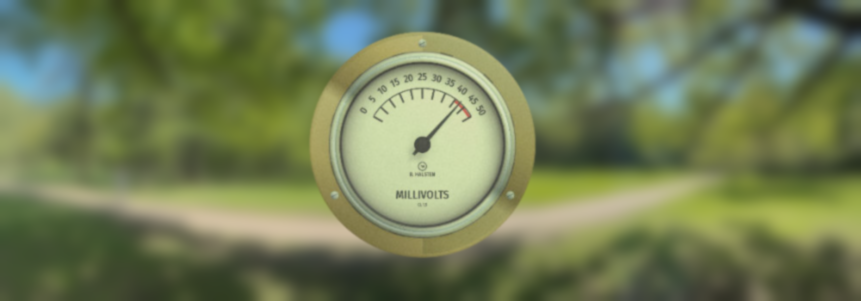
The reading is 42.5mV
